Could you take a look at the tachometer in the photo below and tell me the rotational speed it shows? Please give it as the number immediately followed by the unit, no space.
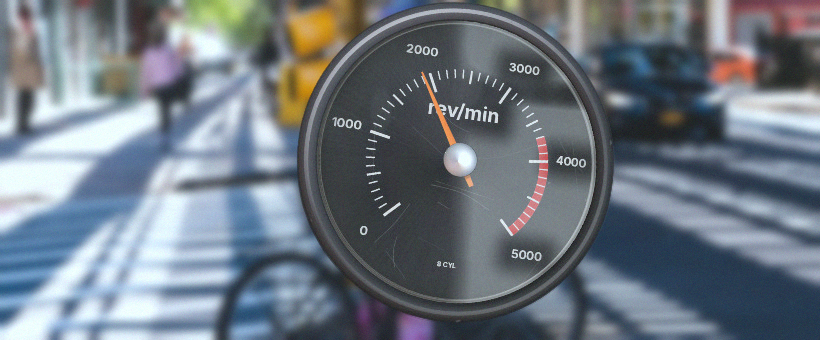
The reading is 1900rpm
